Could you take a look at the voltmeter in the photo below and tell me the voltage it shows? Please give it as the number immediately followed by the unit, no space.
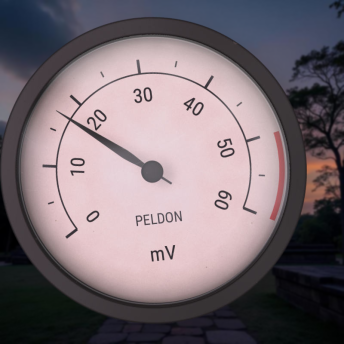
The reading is 17.5mV
